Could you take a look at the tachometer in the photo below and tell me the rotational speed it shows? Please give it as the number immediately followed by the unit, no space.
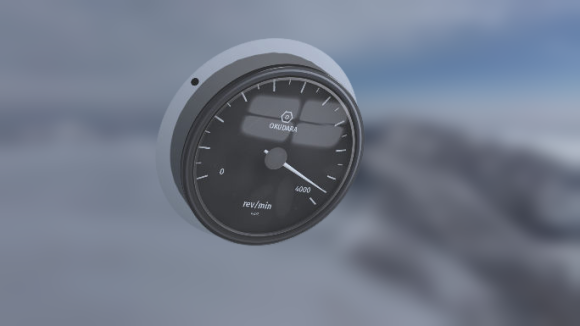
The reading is 3800rpm
